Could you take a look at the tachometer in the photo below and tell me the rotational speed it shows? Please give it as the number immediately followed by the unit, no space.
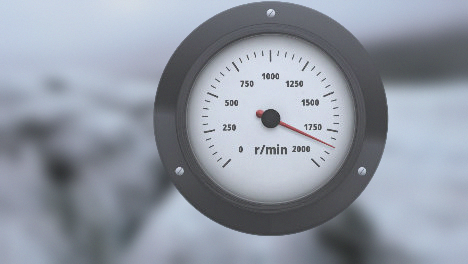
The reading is 1850rpm
